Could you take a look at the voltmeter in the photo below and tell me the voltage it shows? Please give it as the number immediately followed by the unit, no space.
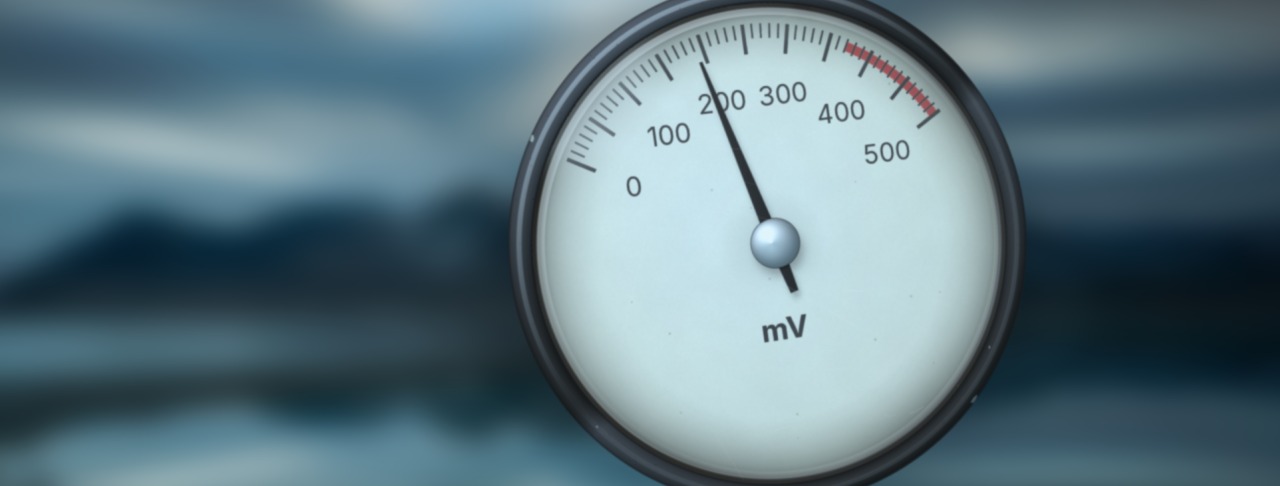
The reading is 190mV
